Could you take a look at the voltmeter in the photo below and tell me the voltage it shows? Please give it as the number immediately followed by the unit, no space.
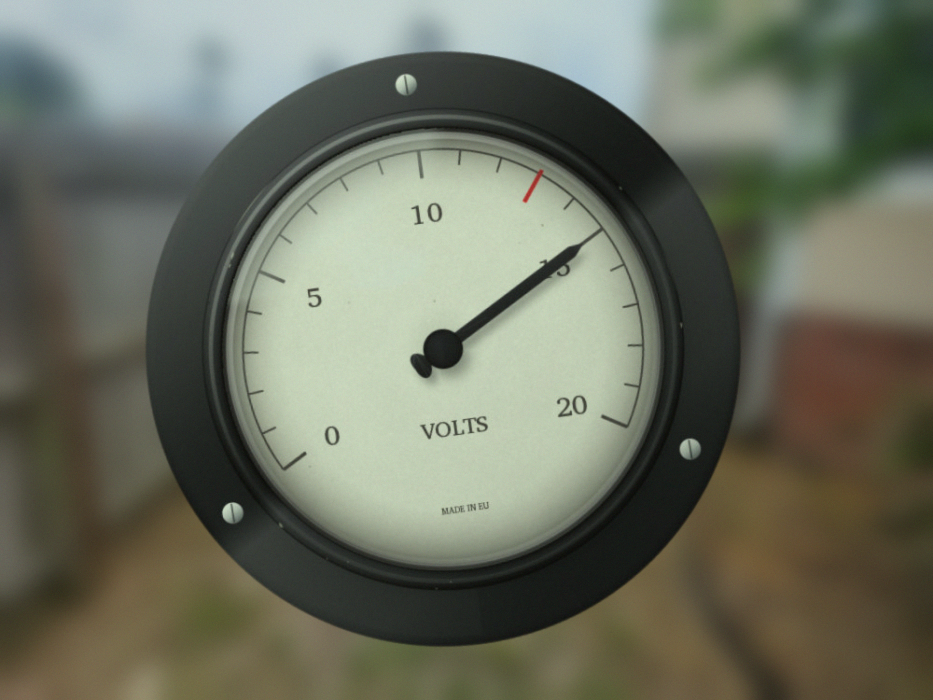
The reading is 15V
